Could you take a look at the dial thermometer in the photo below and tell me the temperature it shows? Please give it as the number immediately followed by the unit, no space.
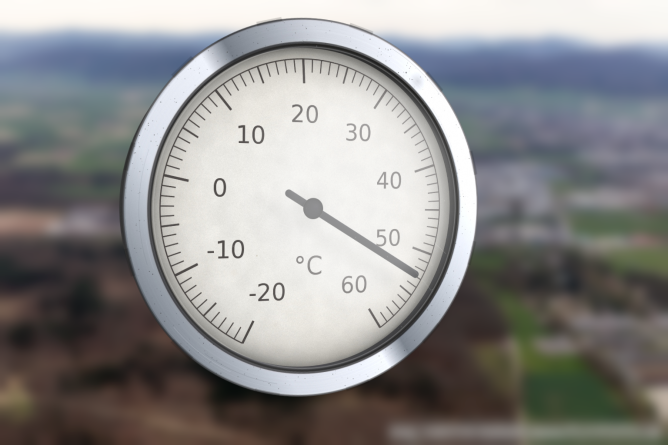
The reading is 53°C
